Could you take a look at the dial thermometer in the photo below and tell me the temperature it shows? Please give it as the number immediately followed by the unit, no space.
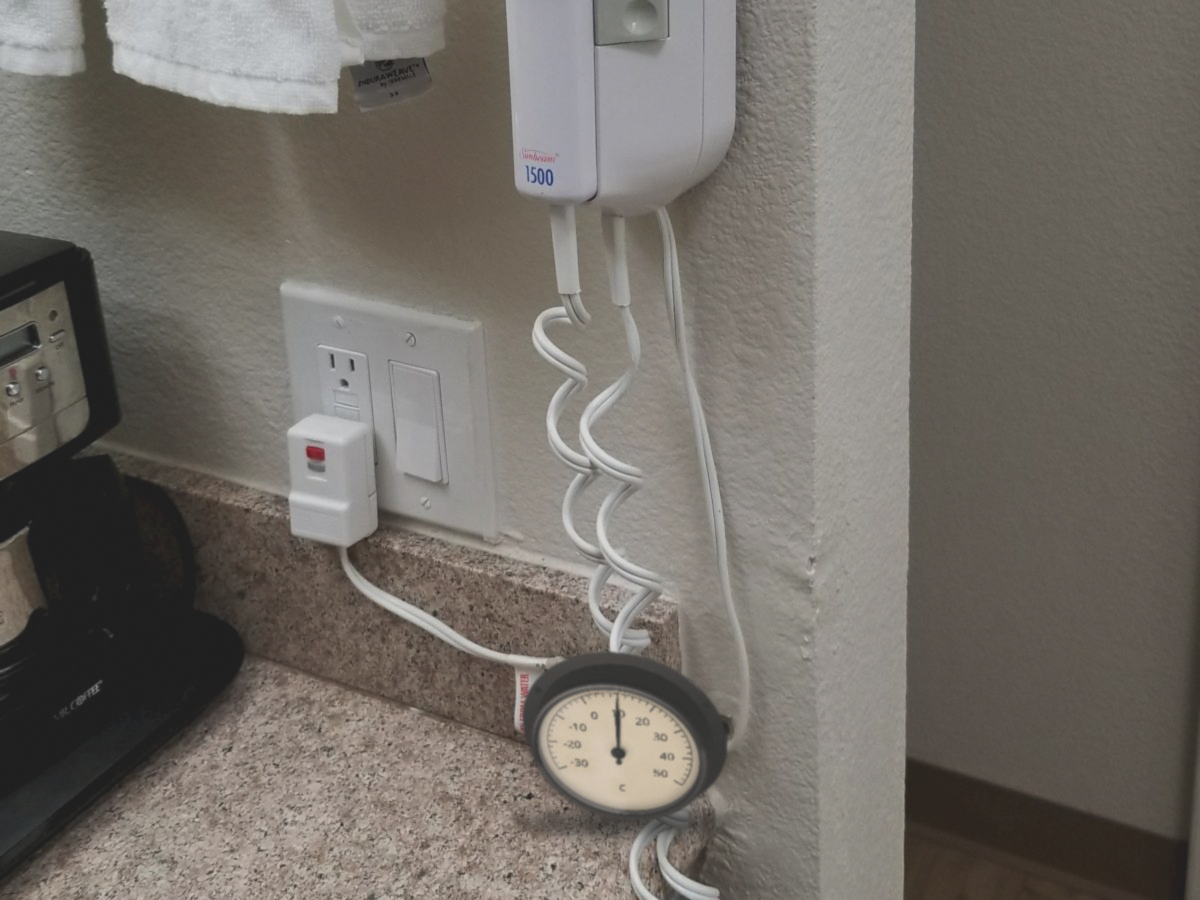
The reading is 10°C
